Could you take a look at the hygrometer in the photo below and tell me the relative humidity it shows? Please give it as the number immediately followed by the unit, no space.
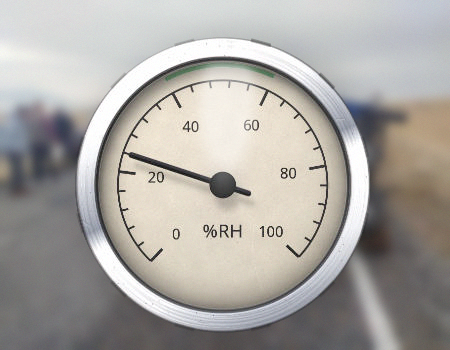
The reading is 24%
